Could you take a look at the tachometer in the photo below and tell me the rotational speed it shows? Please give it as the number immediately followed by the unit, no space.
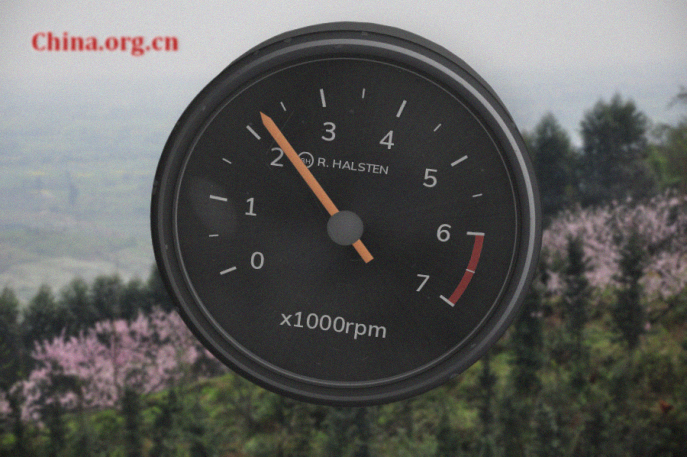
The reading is 2250rpm
